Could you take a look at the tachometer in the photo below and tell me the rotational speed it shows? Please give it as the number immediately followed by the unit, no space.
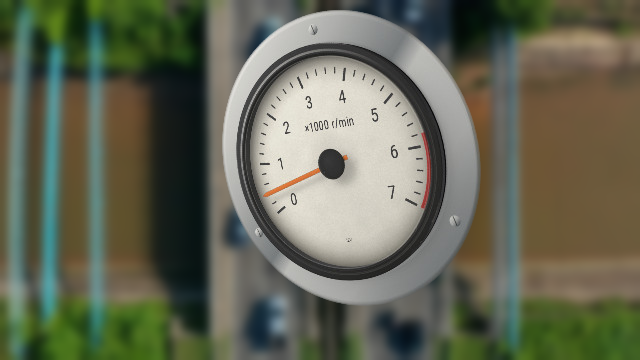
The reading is 400rpm
